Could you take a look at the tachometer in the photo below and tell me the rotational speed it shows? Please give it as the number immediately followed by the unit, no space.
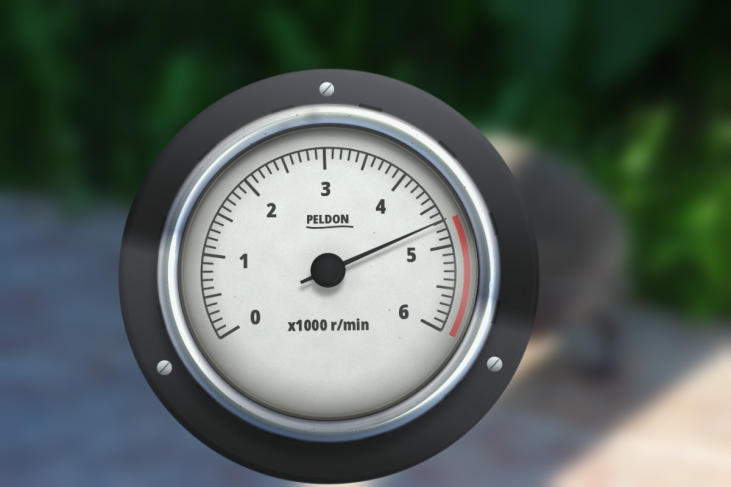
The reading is 4700rpm
